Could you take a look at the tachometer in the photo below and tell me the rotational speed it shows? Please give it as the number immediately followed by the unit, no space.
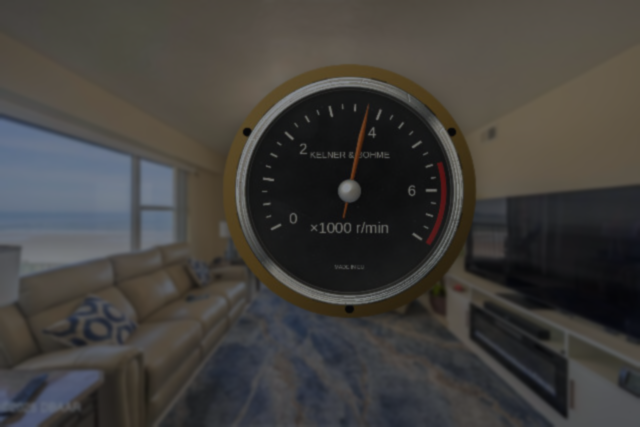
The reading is 3750rpm
